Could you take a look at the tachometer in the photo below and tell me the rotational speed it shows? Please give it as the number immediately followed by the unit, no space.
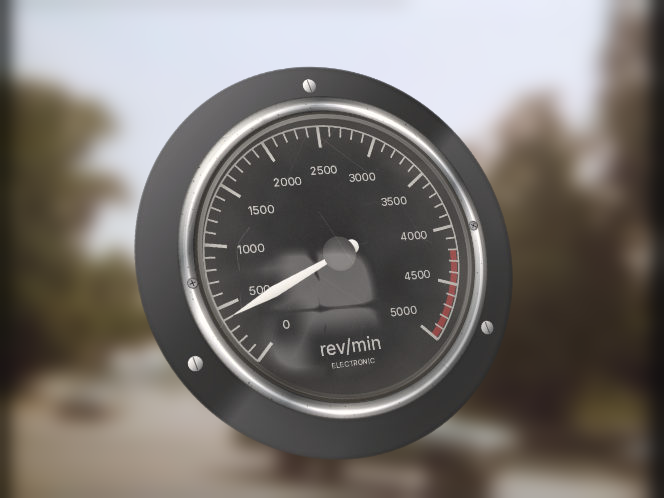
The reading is 400rpm
